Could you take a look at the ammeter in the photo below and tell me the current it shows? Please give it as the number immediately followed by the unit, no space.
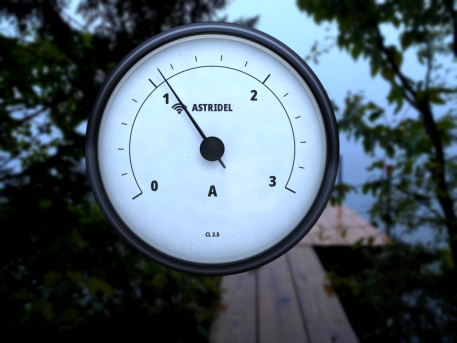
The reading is 1.1A
